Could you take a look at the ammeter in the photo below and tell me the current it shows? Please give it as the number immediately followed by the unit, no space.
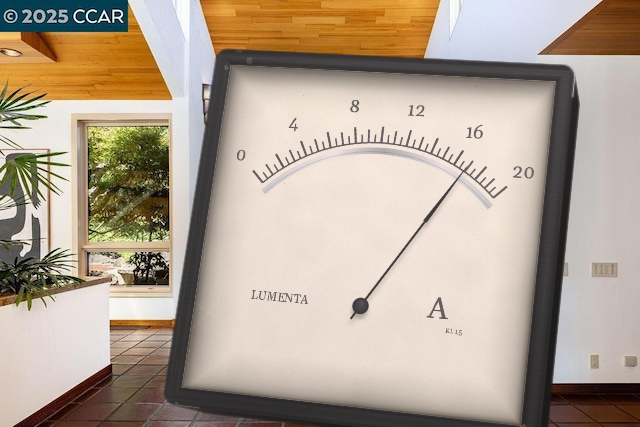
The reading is 17A
